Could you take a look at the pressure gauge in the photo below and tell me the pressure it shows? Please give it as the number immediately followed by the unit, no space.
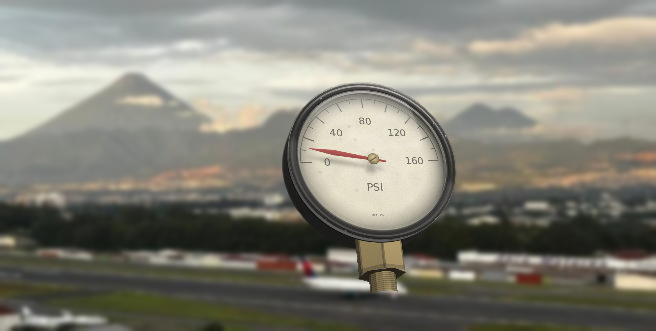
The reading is 10psi
